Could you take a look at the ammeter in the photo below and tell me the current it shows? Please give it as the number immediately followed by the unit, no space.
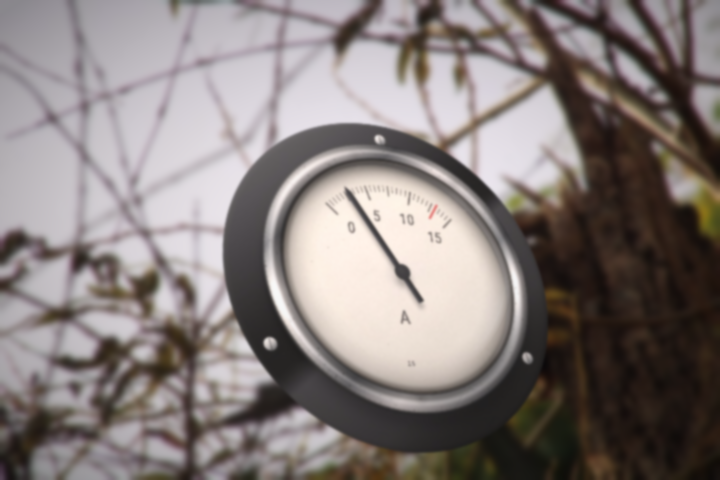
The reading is 2.5A
